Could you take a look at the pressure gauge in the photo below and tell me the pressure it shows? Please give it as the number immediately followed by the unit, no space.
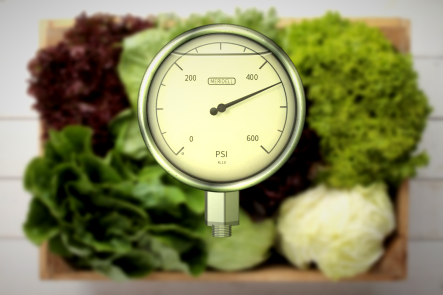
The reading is 450psi
